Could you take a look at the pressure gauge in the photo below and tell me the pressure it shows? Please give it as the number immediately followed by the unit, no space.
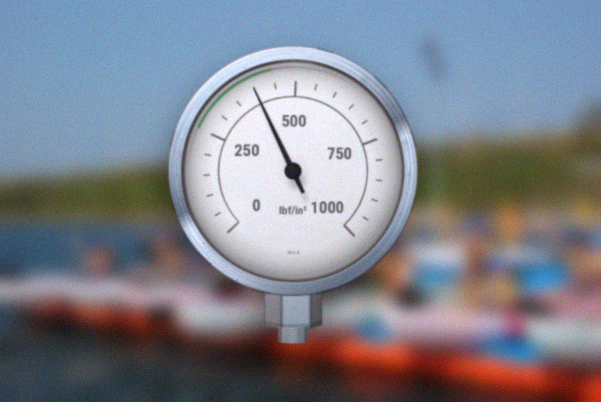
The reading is 400psi
